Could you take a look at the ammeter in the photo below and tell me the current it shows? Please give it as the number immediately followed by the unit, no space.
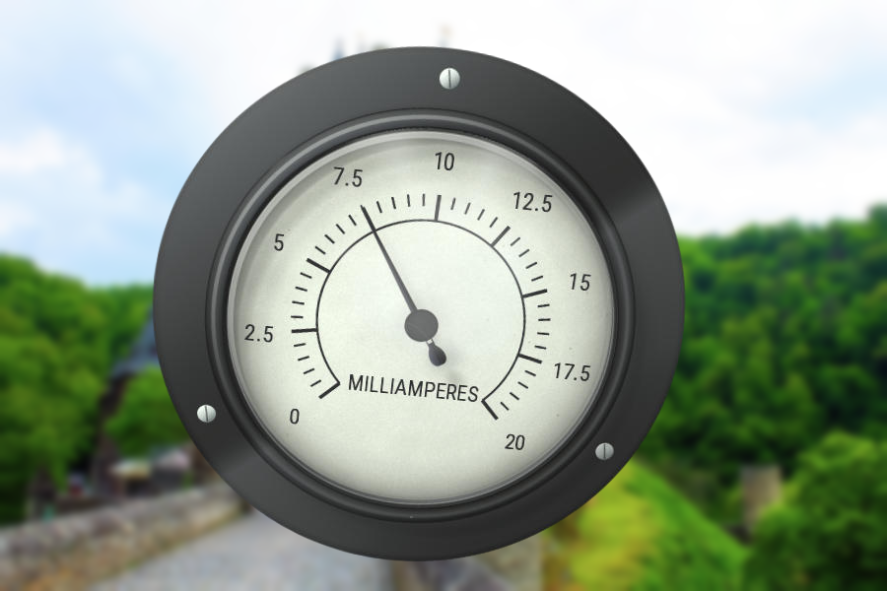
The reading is 7.5mA
